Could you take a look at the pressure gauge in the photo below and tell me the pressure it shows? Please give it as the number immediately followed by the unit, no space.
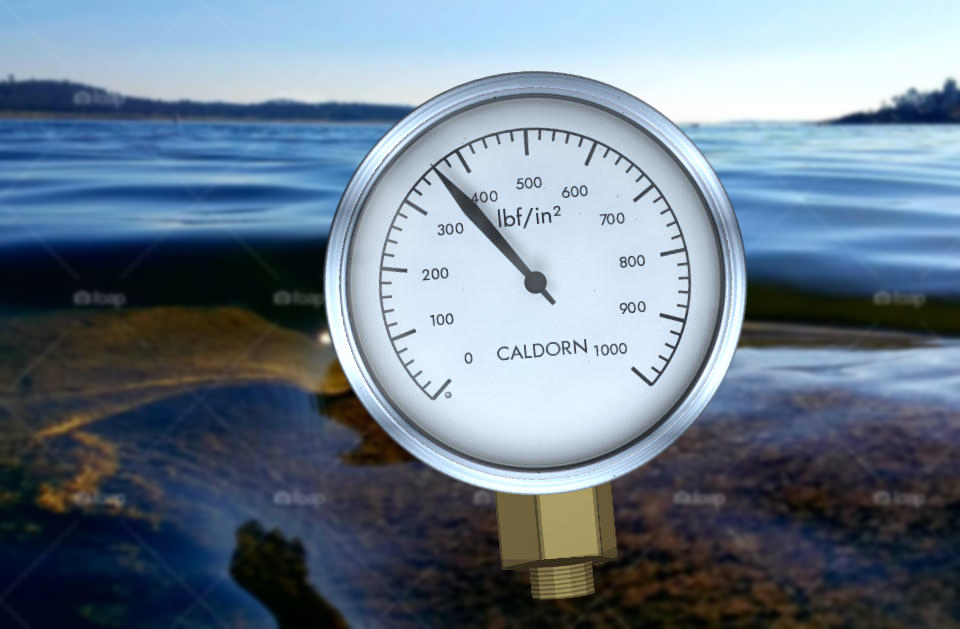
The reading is 360psi
